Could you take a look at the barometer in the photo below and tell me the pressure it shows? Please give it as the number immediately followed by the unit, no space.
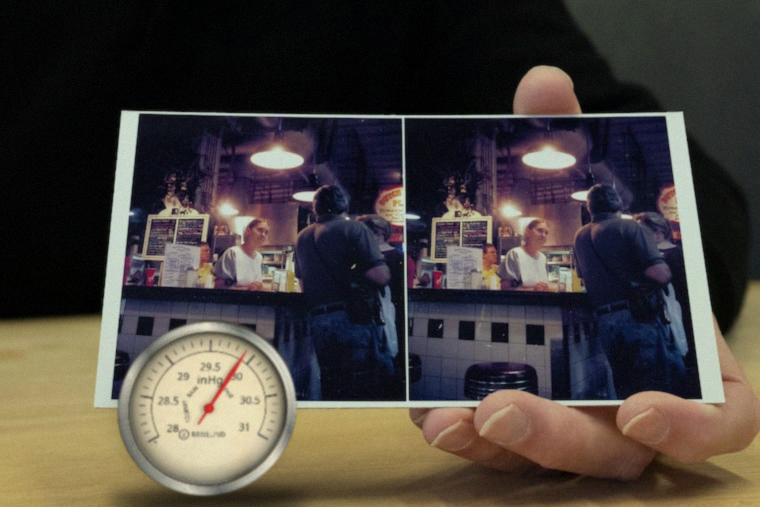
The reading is 29.9inHg
